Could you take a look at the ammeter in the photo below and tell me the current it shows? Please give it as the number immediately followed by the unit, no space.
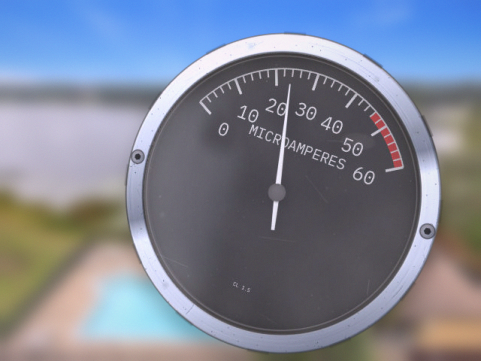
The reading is 24µA
